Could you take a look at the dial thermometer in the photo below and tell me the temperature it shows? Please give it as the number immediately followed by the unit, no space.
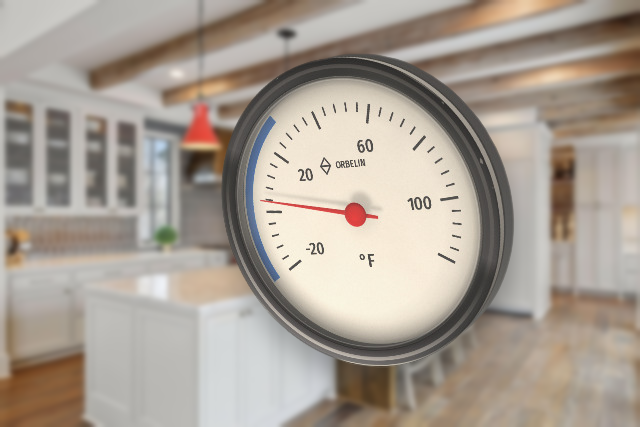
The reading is 4°F
